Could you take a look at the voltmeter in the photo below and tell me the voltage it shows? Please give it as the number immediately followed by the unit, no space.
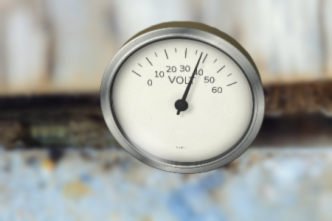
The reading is 37.5V
